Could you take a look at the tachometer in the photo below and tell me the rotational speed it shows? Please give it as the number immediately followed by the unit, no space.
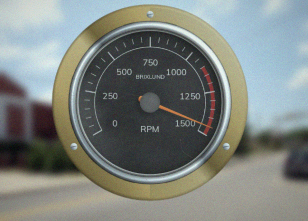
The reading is 1450rpm
